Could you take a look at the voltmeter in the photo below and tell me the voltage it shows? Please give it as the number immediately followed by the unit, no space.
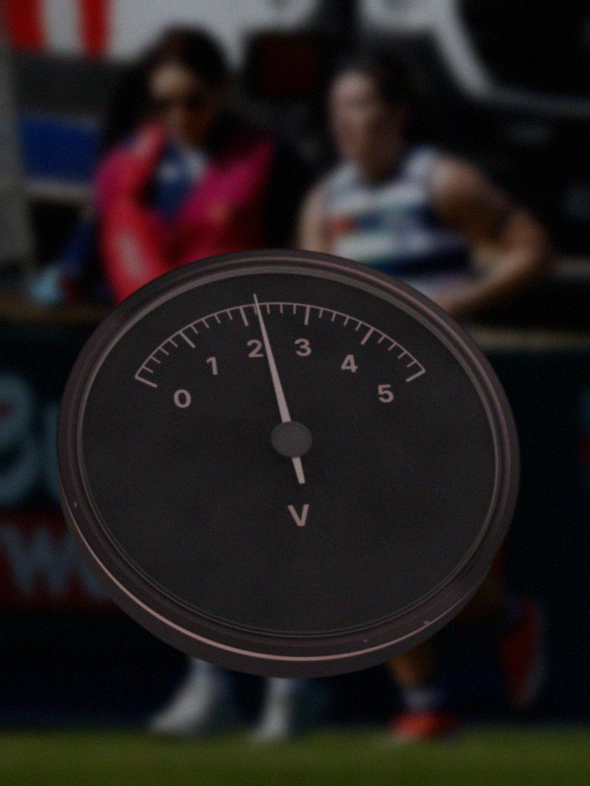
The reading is 2.2V
